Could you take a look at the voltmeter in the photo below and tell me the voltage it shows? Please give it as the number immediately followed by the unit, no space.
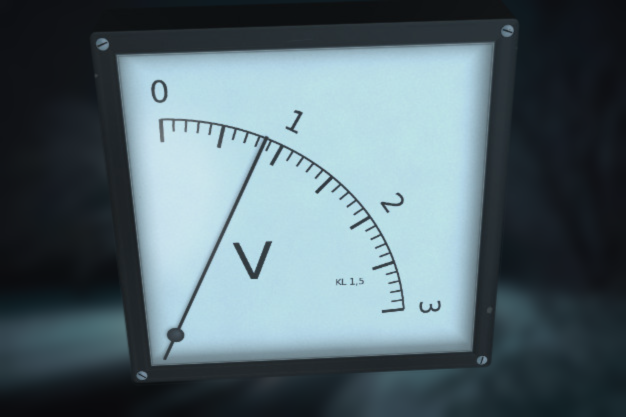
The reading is 0.85V
